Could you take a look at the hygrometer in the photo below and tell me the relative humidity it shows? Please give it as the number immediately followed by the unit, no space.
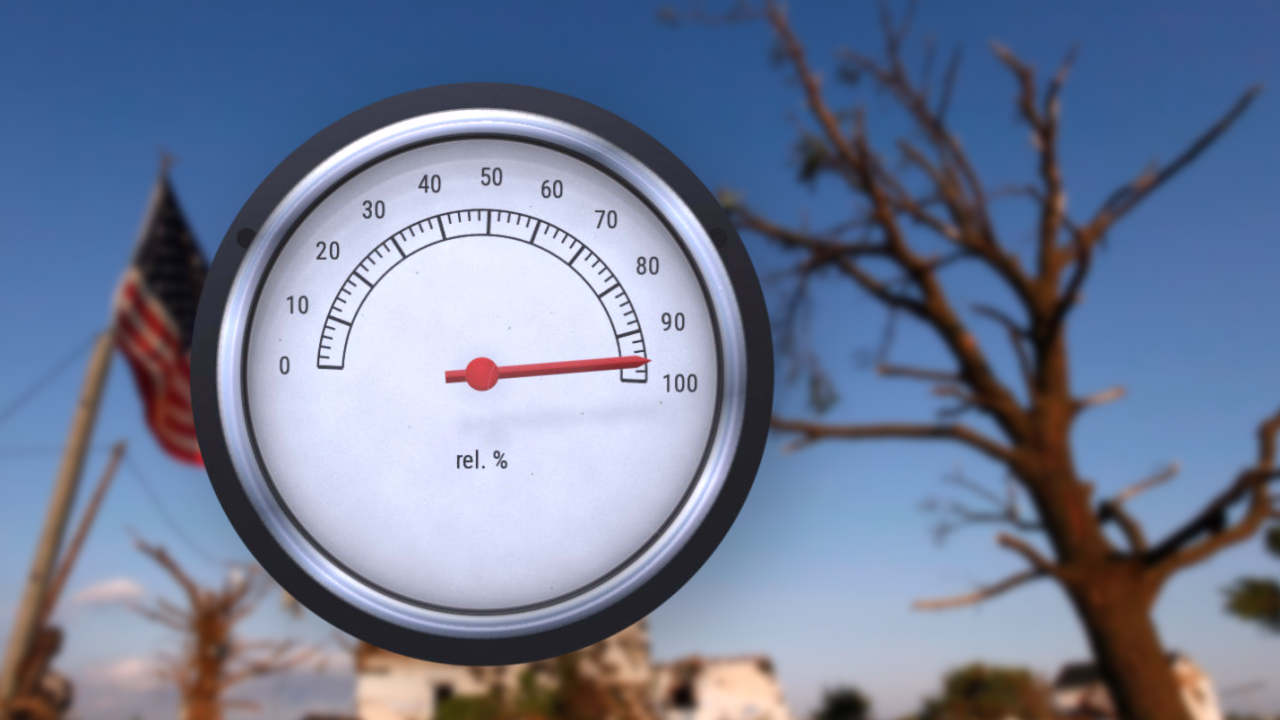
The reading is 96%
